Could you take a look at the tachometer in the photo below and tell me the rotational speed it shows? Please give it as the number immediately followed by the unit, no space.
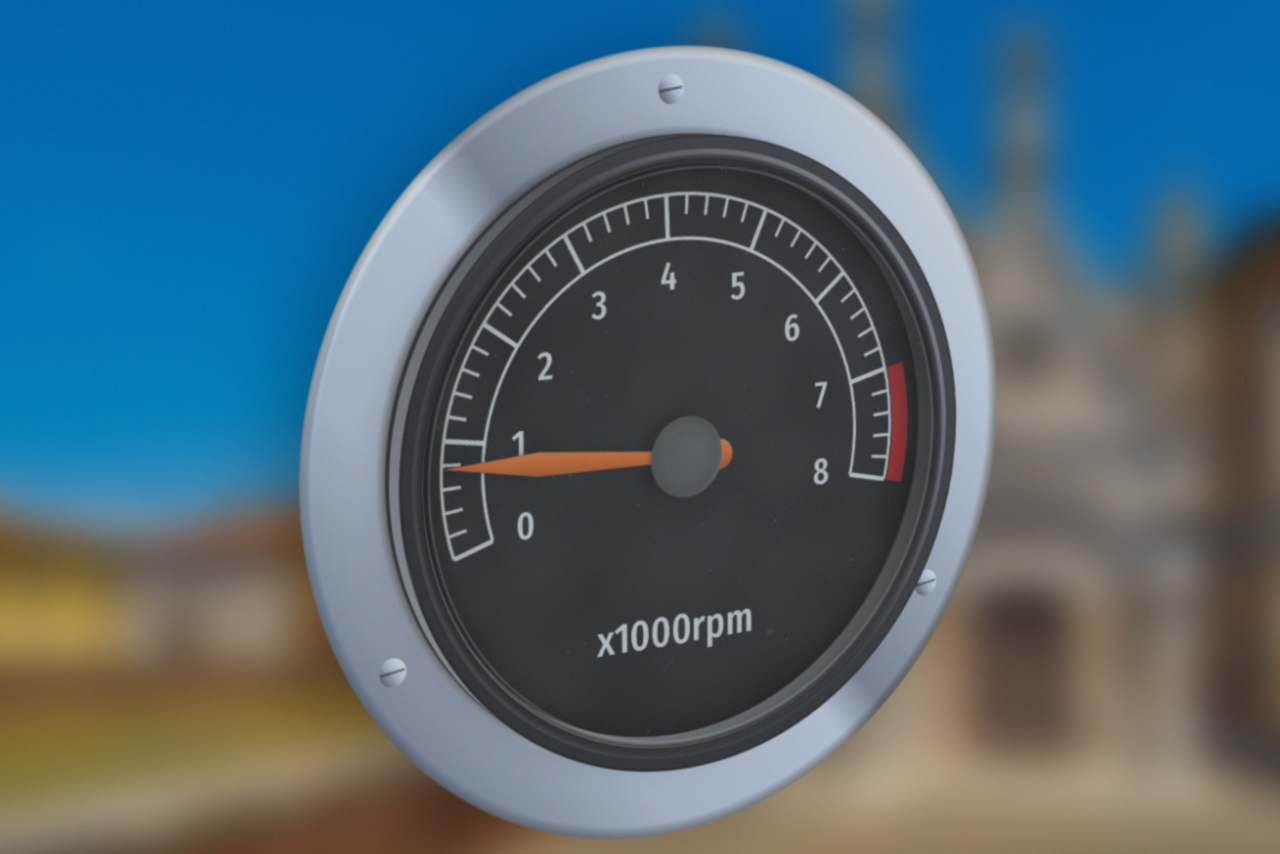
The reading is 800rpm
